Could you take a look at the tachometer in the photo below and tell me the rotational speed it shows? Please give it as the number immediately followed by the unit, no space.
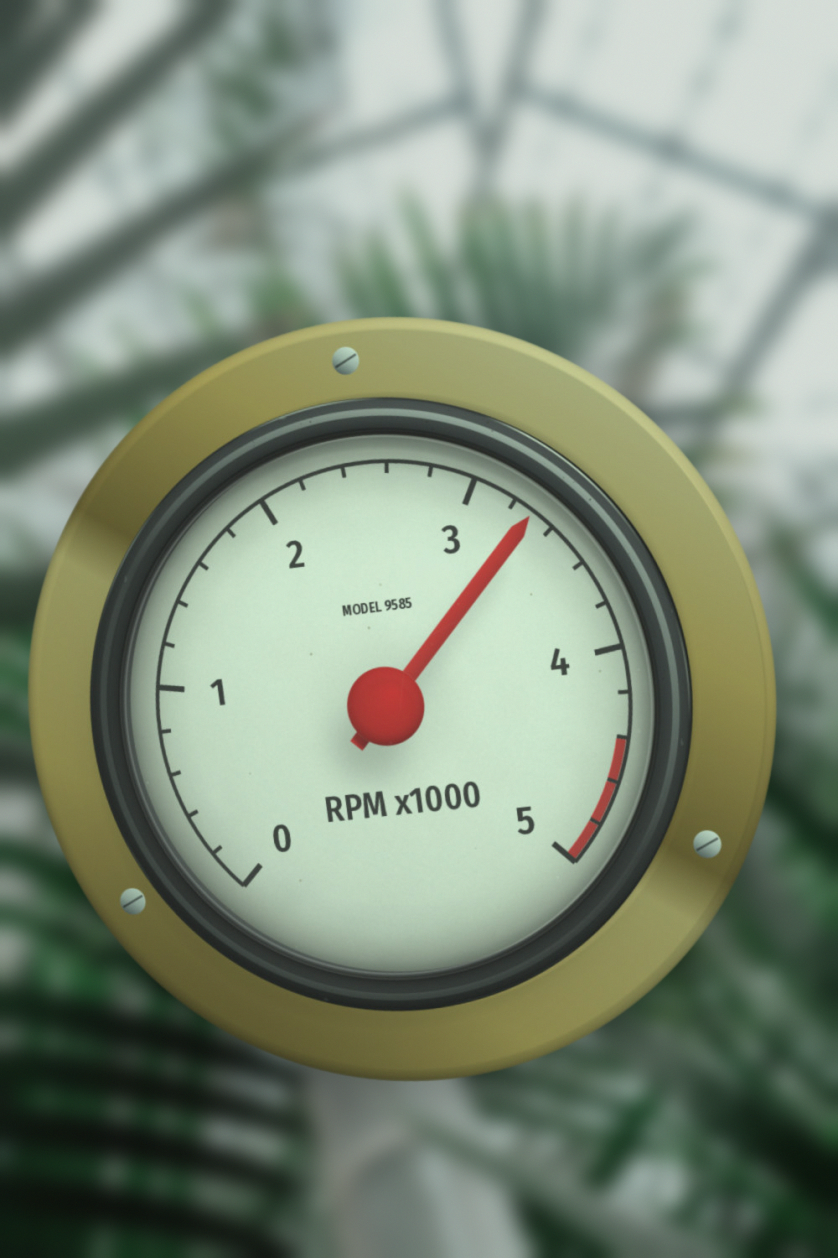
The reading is 3300rpm
